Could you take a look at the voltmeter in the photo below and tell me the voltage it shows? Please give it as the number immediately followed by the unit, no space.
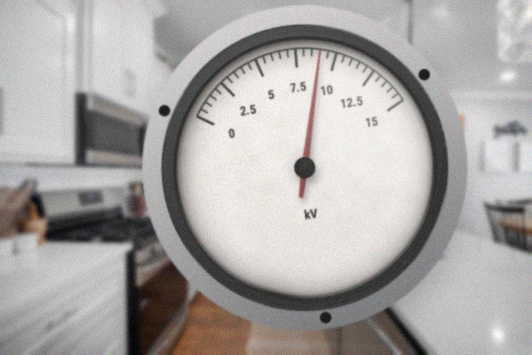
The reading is 9kV
